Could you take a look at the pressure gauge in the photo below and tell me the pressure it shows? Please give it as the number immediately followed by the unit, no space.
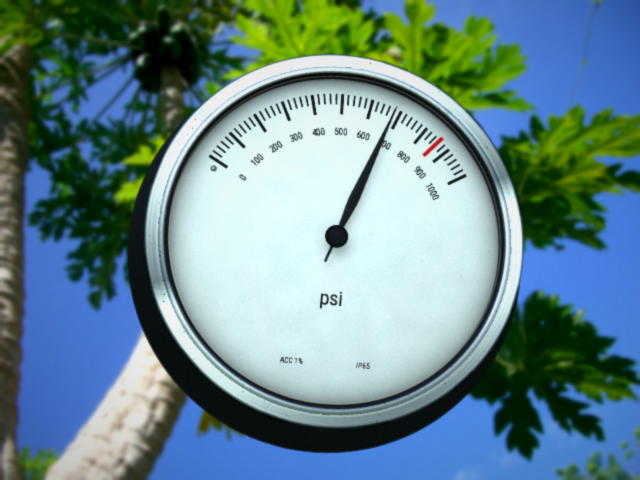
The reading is 680psi
